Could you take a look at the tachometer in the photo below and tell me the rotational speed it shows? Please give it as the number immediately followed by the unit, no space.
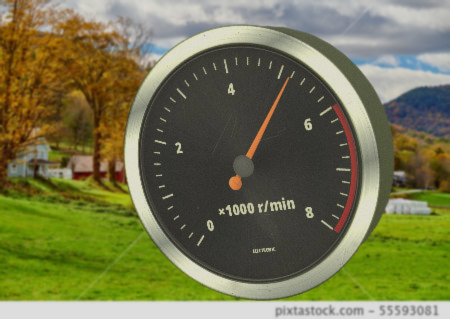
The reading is 5200rpm
